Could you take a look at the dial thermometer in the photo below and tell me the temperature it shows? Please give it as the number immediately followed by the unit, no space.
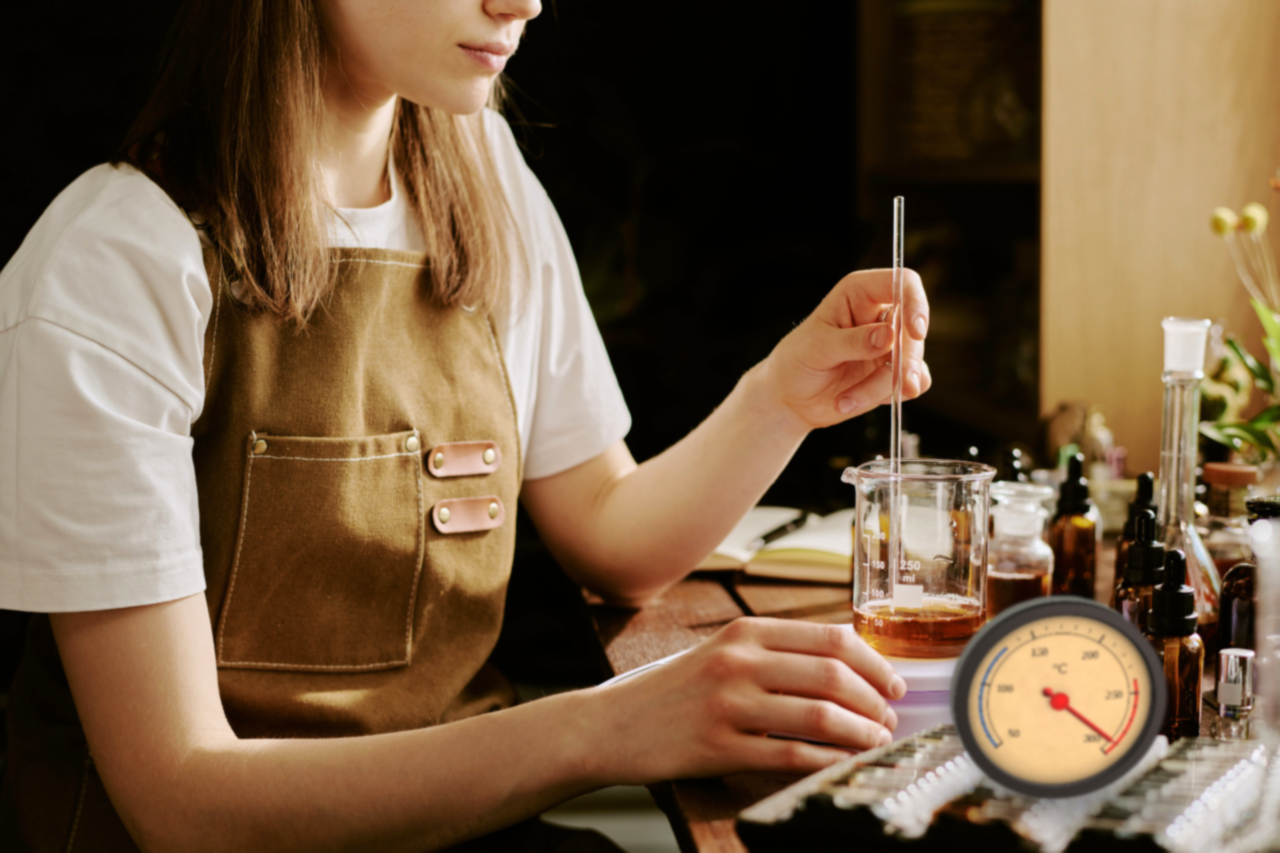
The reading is 290°C
